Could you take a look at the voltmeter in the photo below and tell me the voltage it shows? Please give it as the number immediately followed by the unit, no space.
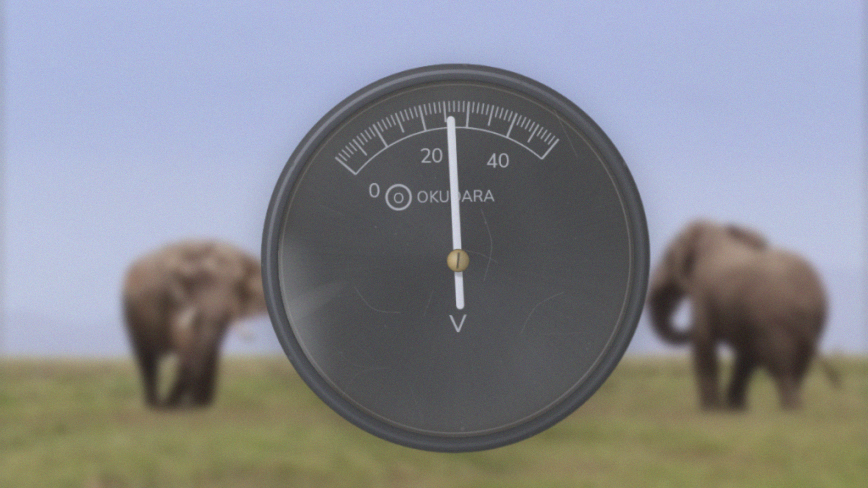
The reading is 26V
